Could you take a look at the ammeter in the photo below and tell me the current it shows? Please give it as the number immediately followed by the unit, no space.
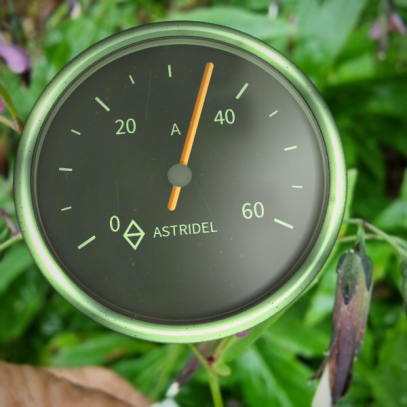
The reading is 35A
